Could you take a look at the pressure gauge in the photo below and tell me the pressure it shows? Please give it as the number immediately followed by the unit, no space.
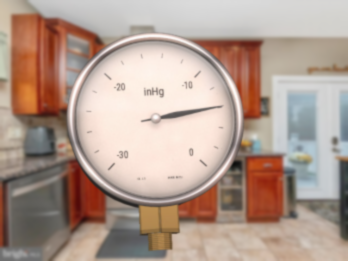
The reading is -6inHg
